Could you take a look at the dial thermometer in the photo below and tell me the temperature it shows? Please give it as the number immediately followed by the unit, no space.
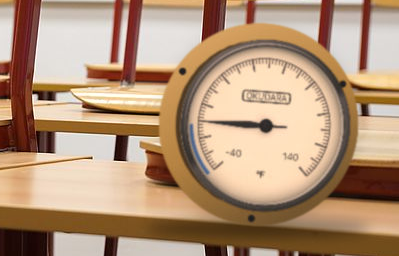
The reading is -10°F
